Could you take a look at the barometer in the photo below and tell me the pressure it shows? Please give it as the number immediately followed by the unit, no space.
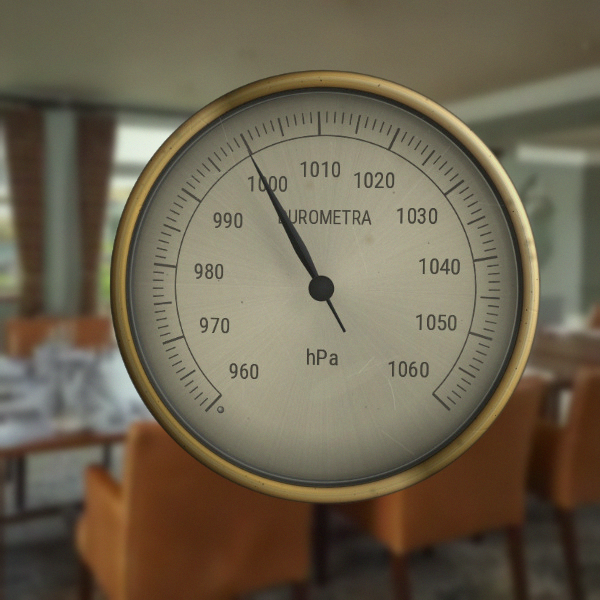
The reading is 1000hPa
